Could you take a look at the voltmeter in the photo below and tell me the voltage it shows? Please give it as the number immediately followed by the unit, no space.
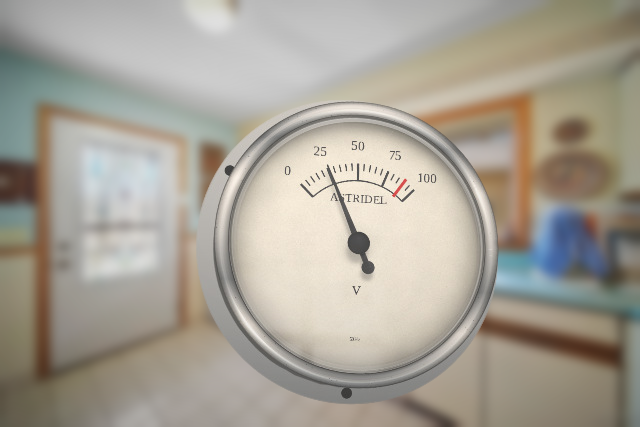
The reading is 25V
